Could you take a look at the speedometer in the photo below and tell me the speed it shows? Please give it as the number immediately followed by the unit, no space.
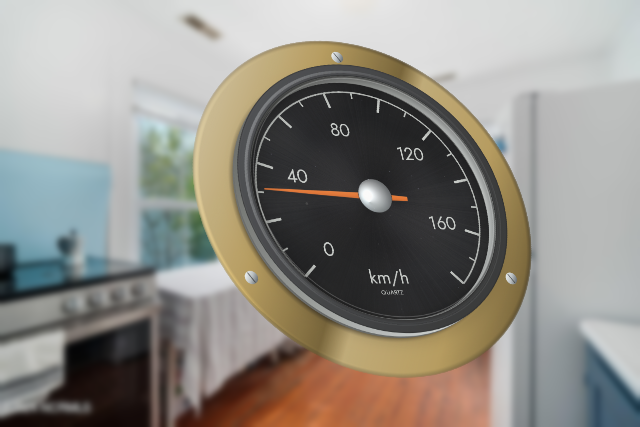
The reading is 30km/h
